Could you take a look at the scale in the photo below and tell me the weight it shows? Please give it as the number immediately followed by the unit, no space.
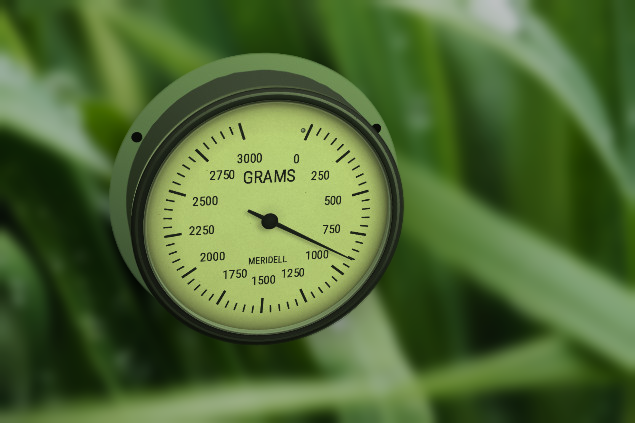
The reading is 900g
